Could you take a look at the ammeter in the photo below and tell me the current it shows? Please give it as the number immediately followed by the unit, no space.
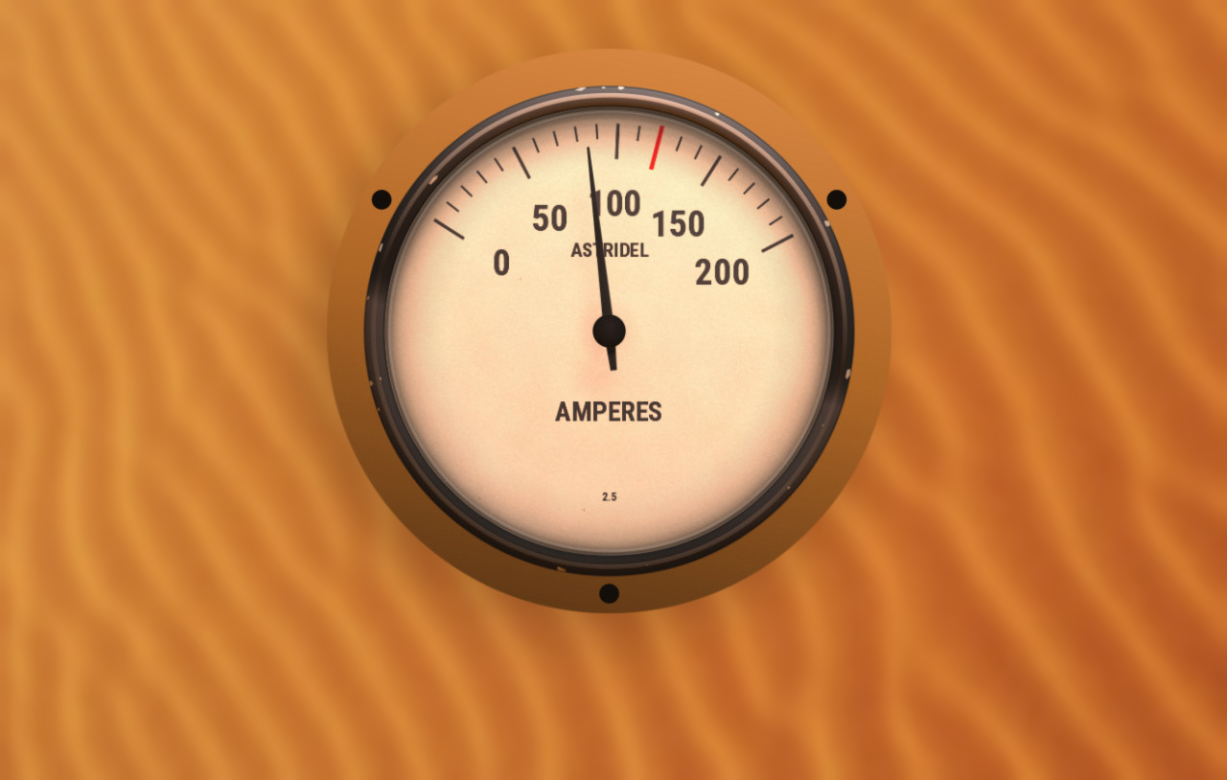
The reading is 85A
